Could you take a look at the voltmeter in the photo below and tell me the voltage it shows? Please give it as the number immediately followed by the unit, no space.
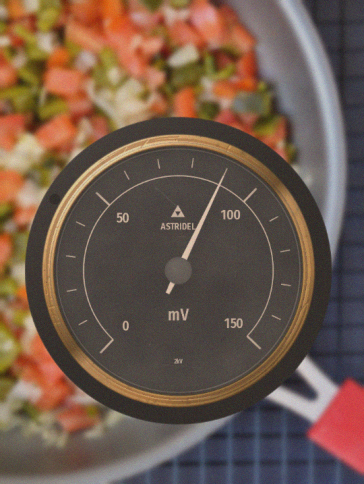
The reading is 90mV
